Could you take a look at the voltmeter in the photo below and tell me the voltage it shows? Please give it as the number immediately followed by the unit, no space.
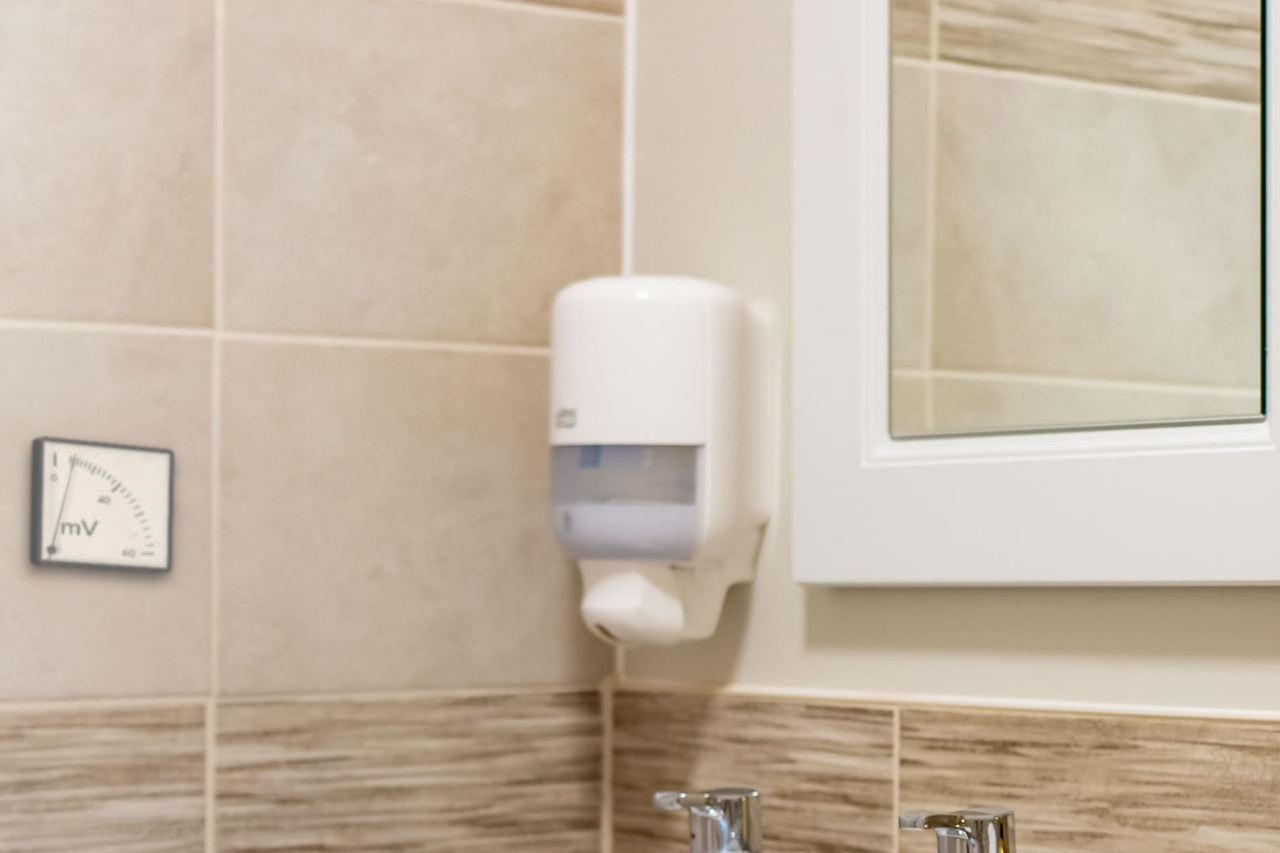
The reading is 20mV
